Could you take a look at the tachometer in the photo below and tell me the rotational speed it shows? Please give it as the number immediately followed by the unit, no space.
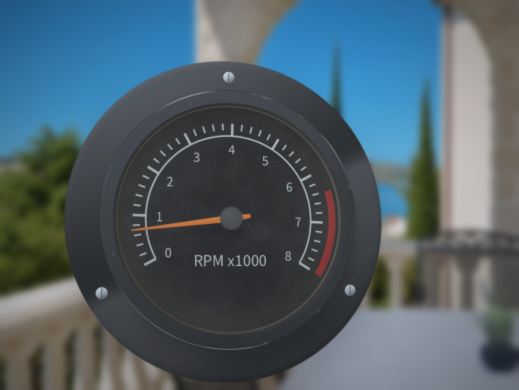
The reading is 700rpm
